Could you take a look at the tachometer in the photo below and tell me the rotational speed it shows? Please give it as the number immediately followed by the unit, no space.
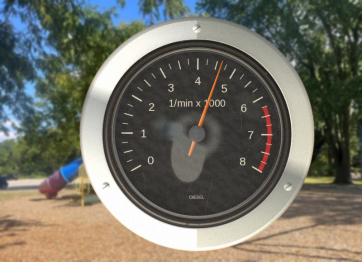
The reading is 4625rpm
